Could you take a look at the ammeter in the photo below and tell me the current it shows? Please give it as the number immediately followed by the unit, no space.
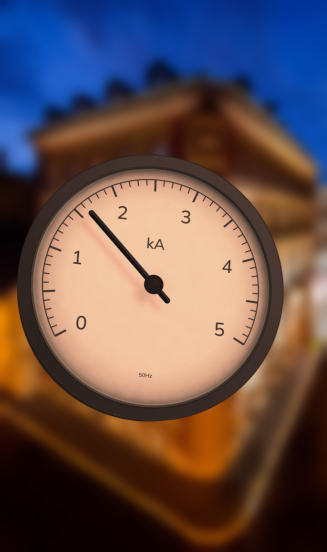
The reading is 1.6kA
